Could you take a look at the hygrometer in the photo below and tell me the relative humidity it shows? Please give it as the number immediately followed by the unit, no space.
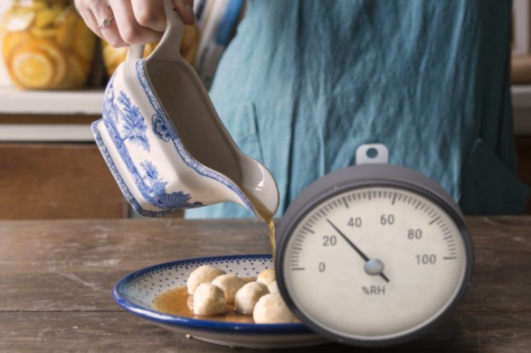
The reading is 30%
